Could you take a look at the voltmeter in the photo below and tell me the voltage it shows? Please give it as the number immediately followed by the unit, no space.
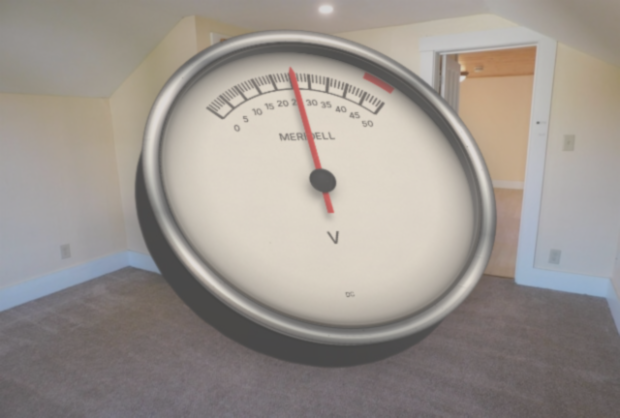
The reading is 25V
